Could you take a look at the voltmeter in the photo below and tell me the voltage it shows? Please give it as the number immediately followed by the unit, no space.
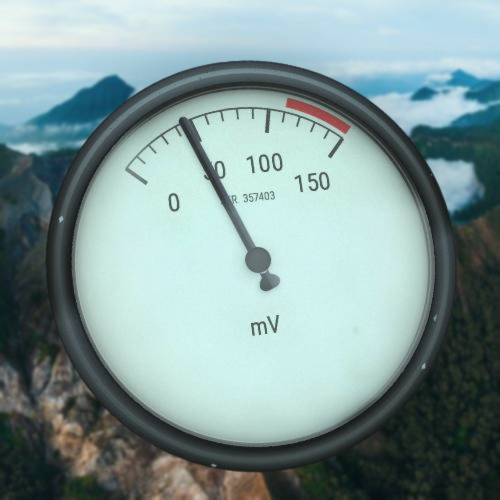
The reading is 45mV
